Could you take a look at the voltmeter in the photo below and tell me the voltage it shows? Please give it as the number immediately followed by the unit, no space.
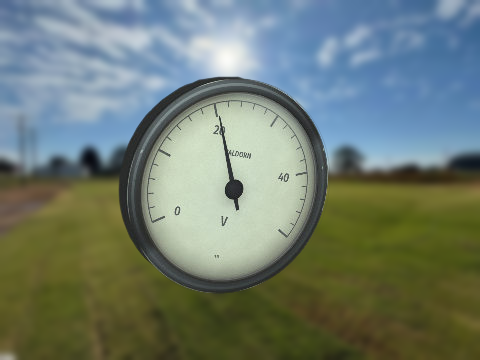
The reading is 20V
